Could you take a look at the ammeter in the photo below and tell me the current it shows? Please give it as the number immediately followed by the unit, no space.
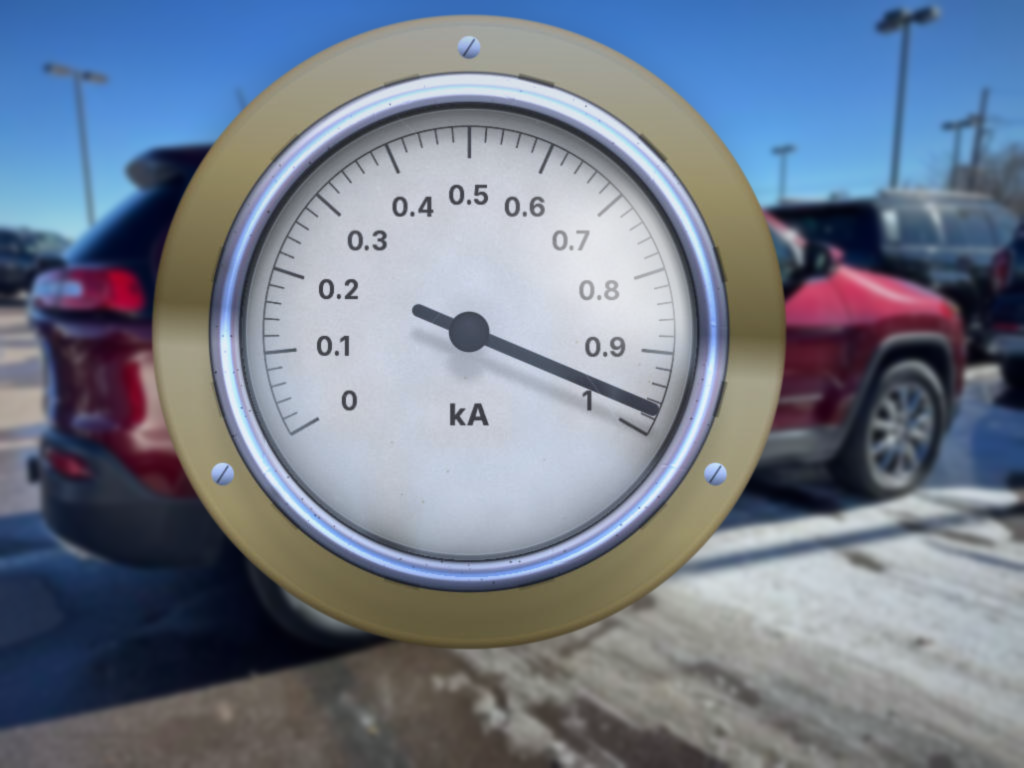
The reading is 0.97kA
